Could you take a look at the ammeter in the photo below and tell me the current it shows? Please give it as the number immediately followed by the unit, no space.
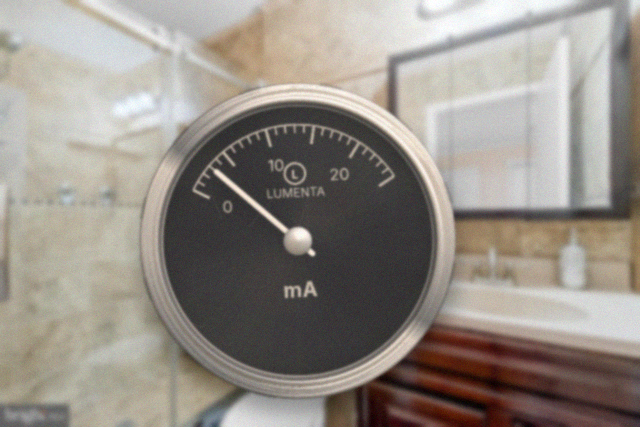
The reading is 3mA
